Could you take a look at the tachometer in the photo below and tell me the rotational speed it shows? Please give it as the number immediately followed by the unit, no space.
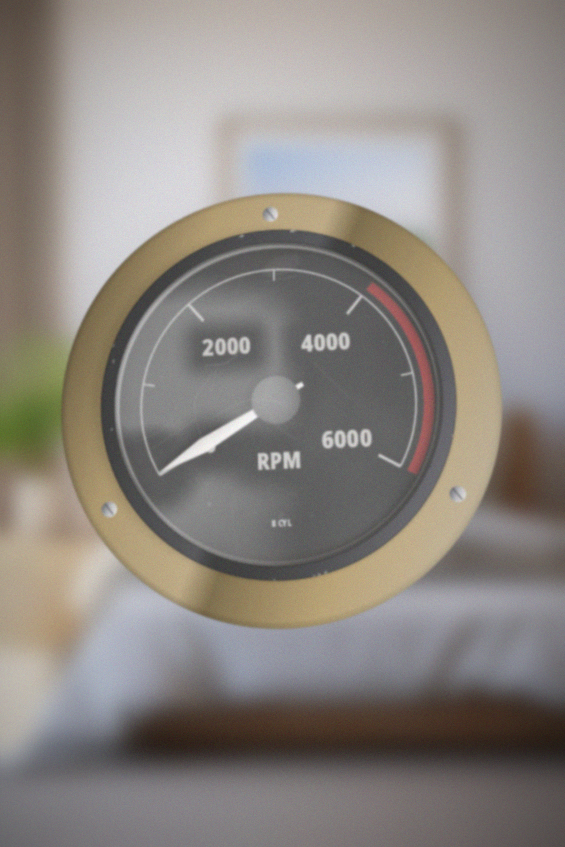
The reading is 0rpm
